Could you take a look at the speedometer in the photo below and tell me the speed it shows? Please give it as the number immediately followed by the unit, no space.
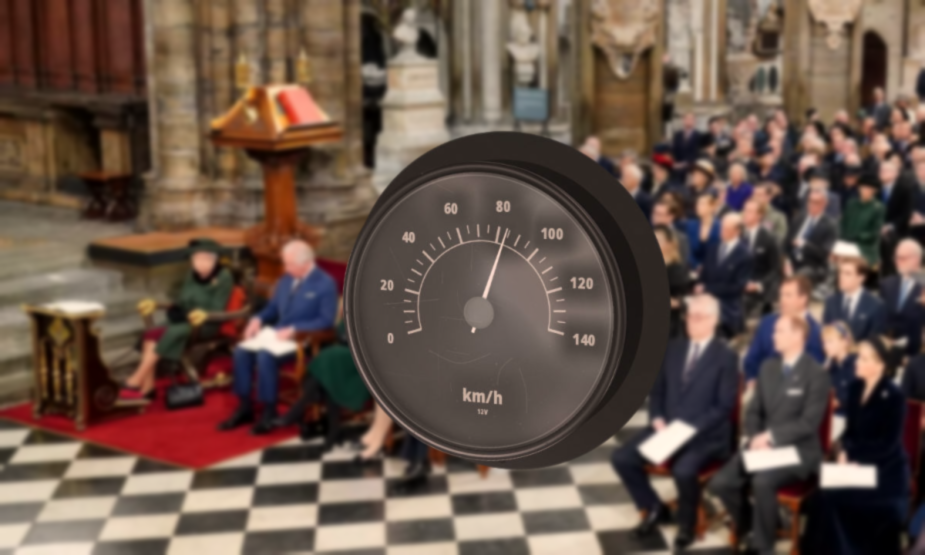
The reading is 85km/h
